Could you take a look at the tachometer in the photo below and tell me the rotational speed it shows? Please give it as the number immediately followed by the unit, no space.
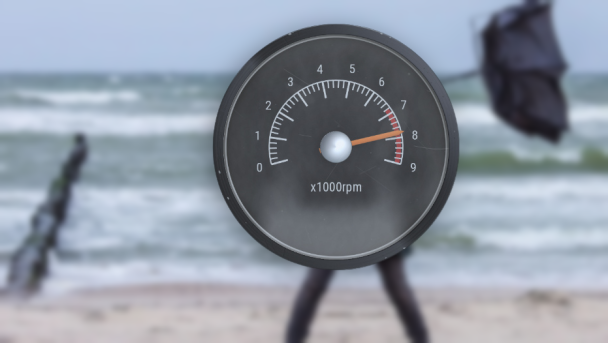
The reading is 7800rpm
